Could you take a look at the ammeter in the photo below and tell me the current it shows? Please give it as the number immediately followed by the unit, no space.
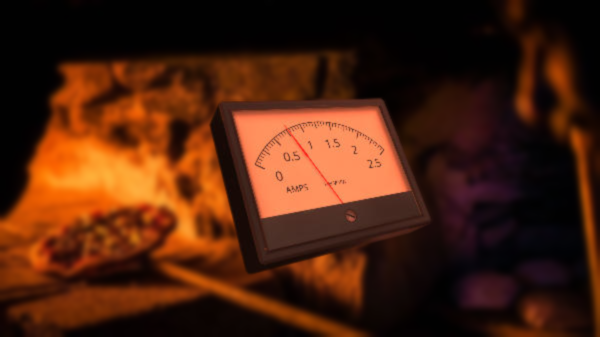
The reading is 0.75A
